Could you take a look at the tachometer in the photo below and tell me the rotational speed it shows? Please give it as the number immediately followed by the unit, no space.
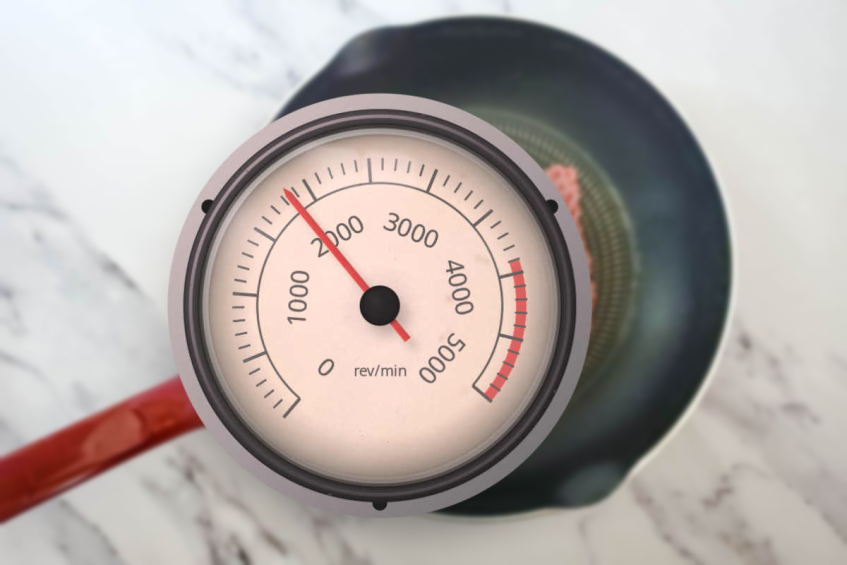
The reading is 1850rpm
